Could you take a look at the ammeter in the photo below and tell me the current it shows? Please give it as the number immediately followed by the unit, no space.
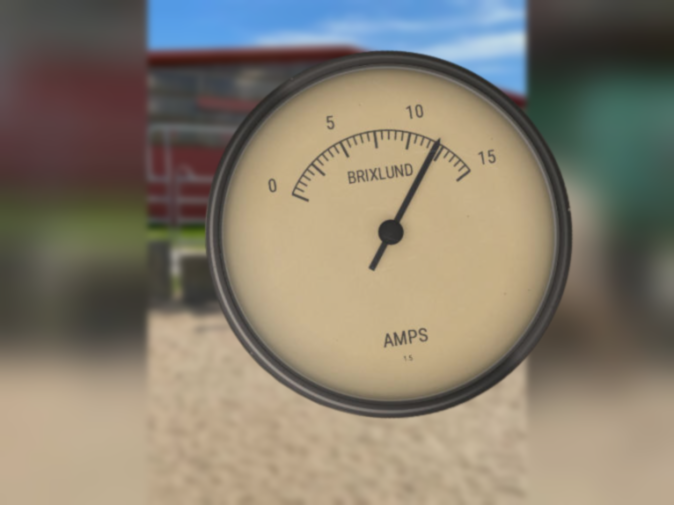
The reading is 12A
